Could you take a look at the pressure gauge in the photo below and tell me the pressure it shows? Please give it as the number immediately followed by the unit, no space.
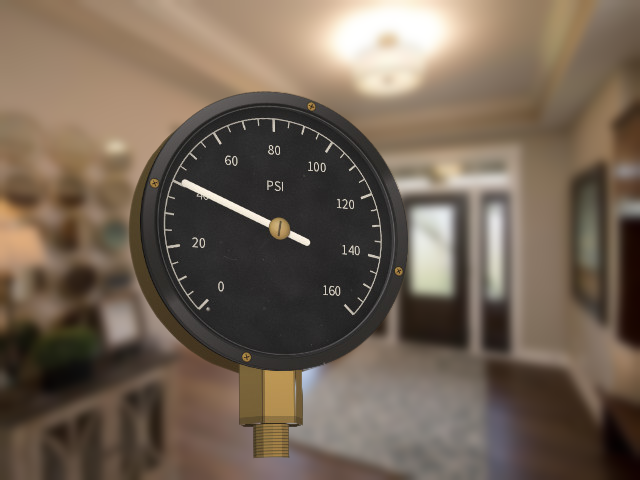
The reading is 40psi
